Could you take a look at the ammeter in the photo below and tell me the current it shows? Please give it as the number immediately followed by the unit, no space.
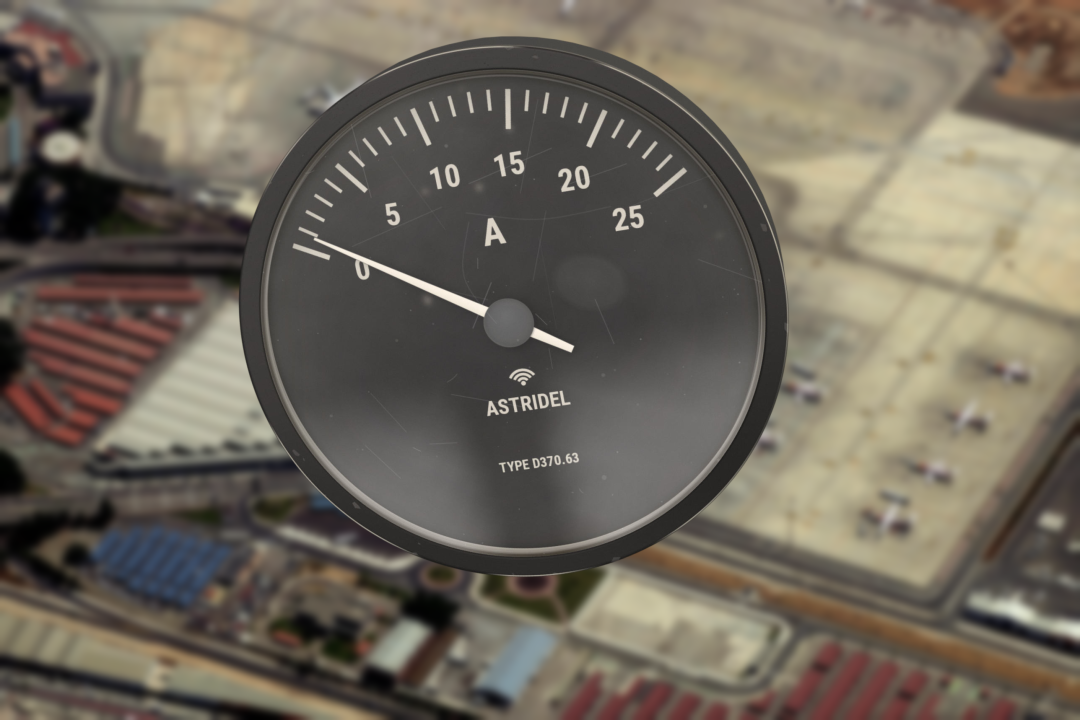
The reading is 1A
